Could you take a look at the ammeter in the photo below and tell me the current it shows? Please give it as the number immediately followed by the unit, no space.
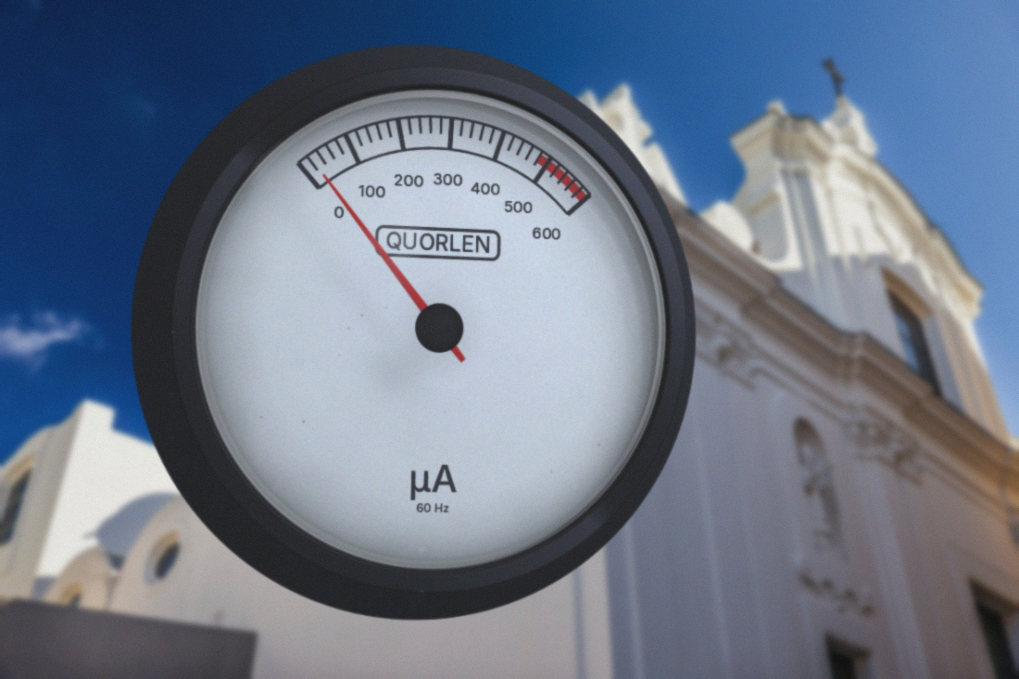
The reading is 20µA
